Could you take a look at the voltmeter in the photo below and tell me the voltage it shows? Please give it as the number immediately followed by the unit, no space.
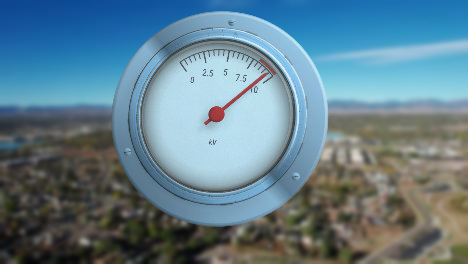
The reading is 9.5kV
